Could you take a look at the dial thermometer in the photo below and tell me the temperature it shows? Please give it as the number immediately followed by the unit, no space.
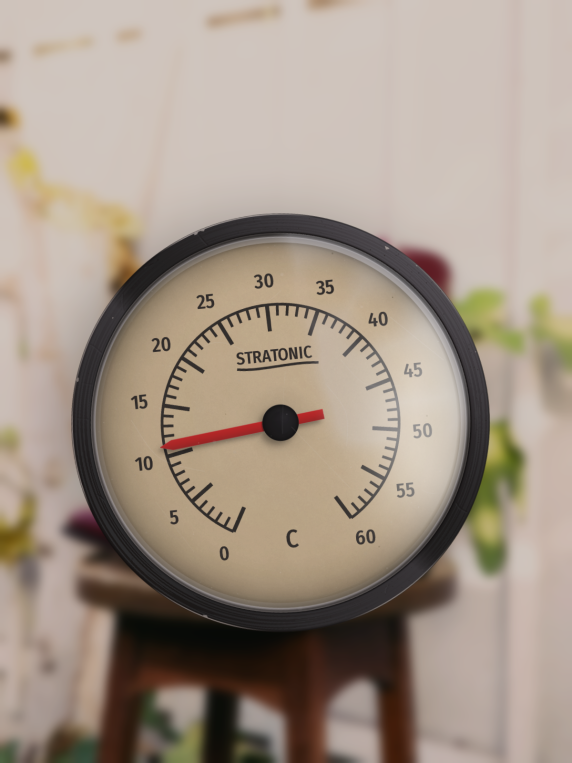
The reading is 11°C
